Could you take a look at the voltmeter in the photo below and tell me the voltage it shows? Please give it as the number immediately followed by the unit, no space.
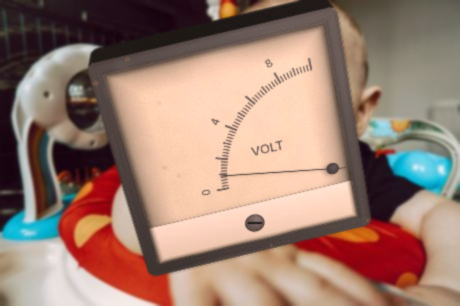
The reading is 1V
